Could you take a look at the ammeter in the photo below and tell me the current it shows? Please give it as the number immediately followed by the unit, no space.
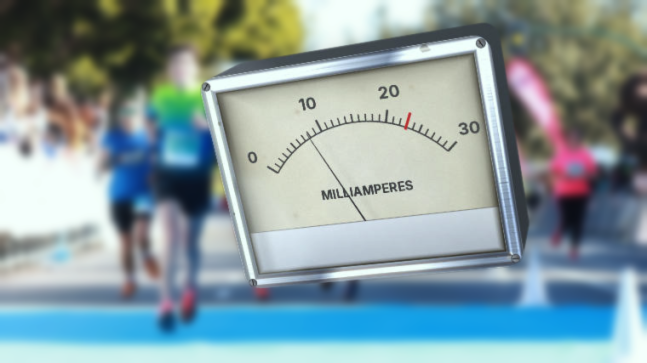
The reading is 8mA
